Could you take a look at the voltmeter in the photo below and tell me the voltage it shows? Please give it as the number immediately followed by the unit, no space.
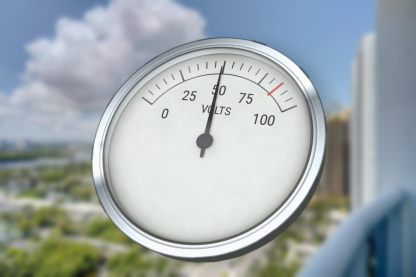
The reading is 50V
